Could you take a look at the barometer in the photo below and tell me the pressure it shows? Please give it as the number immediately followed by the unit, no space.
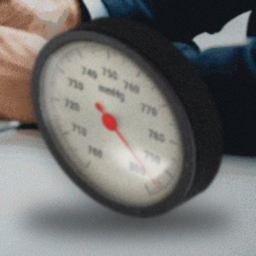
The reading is 795mmHg
